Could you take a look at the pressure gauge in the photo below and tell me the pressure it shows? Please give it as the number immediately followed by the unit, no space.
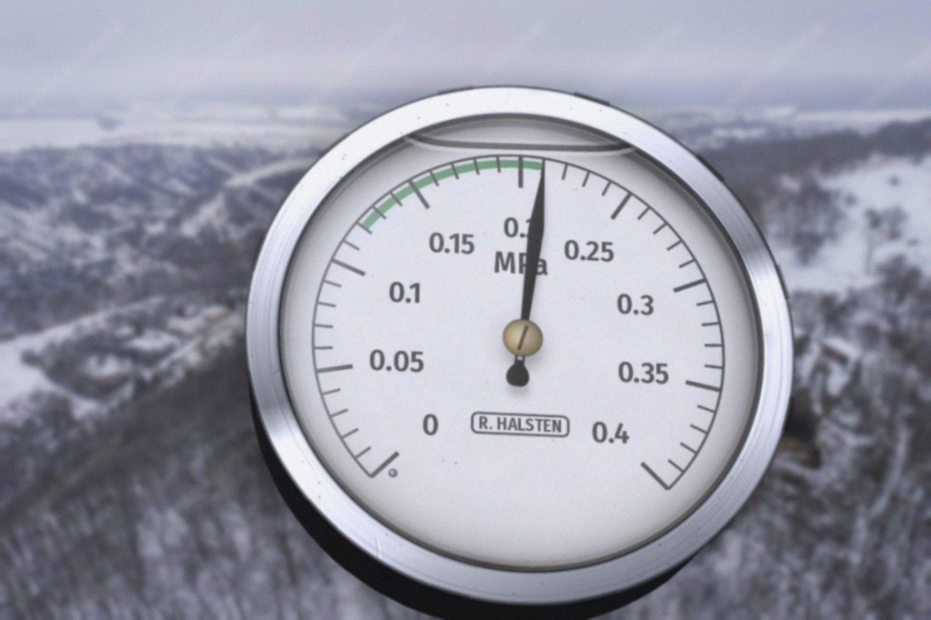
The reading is 0.21MPa
